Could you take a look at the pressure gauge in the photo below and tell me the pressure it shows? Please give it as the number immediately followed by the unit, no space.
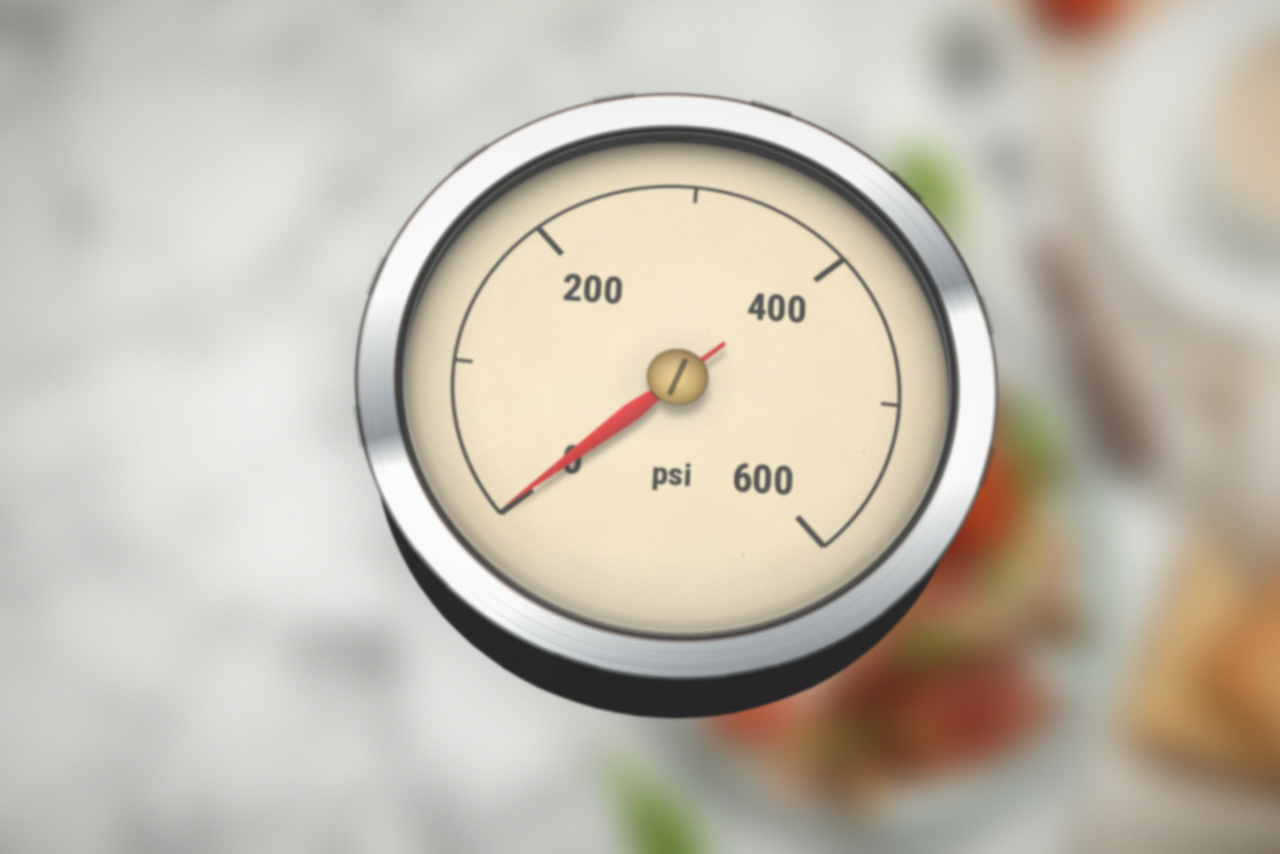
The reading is 0psi
